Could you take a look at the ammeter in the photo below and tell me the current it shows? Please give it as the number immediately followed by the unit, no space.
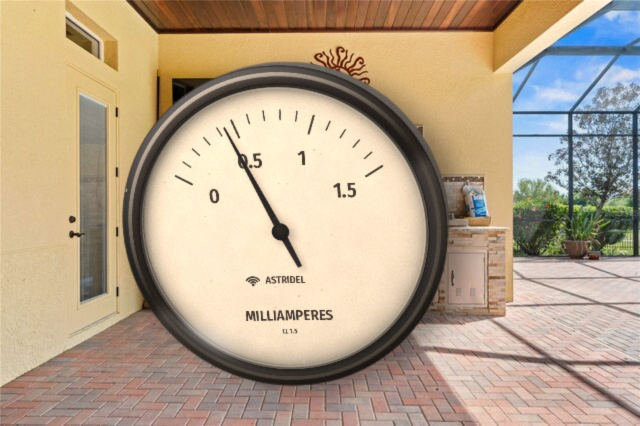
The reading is 0.45mA
